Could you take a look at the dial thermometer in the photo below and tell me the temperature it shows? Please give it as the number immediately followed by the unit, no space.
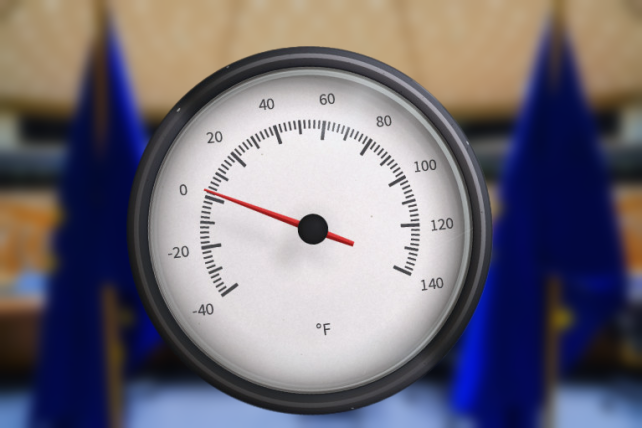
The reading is 2°F
